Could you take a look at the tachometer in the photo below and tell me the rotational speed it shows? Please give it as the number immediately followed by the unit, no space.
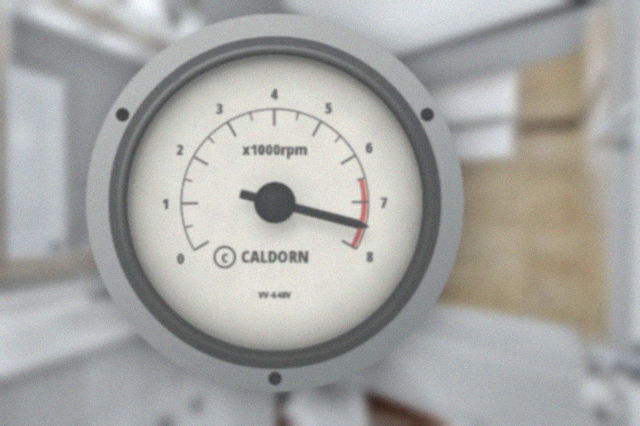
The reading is 7500rpm
